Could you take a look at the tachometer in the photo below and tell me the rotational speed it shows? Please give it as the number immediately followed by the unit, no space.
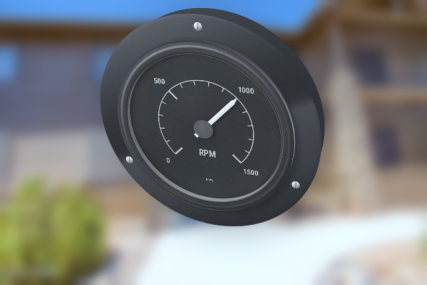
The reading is 1000rpm
